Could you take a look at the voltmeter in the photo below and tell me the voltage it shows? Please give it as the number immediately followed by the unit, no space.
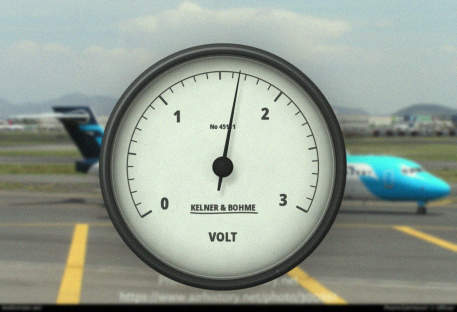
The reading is 1.65V
